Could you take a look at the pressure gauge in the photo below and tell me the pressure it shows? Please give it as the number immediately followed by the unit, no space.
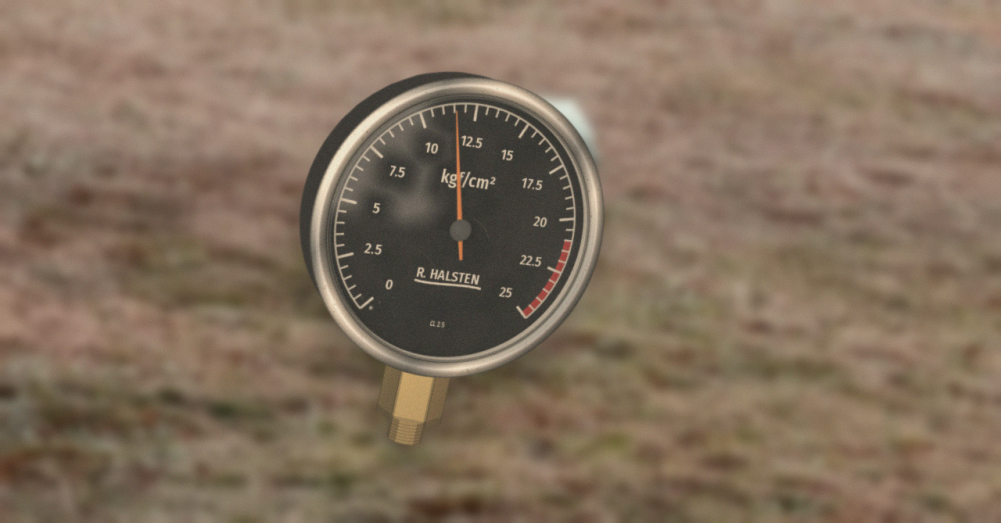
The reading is 11.5kg/cm²
